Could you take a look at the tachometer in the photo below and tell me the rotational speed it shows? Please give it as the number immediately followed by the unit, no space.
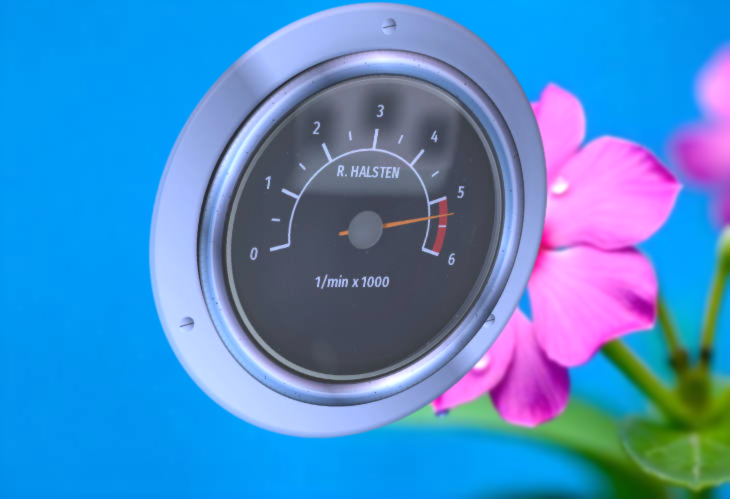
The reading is 5250rpm
